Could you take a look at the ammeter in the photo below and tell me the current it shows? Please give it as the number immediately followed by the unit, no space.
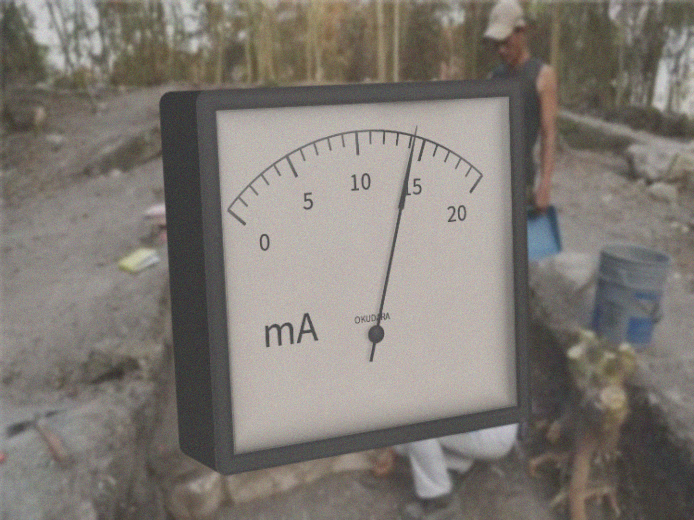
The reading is 14mA
